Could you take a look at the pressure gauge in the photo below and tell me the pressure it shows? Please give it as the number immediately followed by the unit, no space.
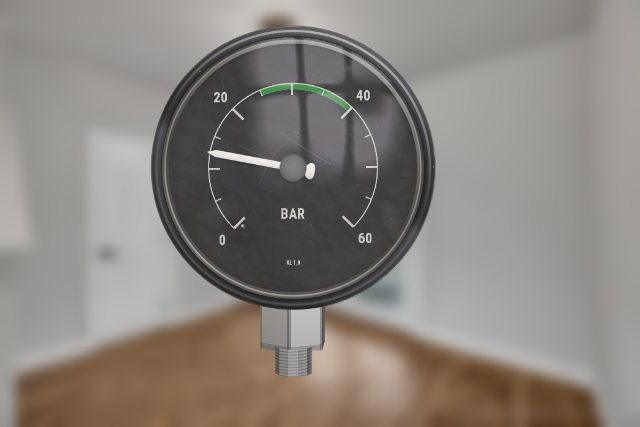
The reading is 12.5bar
